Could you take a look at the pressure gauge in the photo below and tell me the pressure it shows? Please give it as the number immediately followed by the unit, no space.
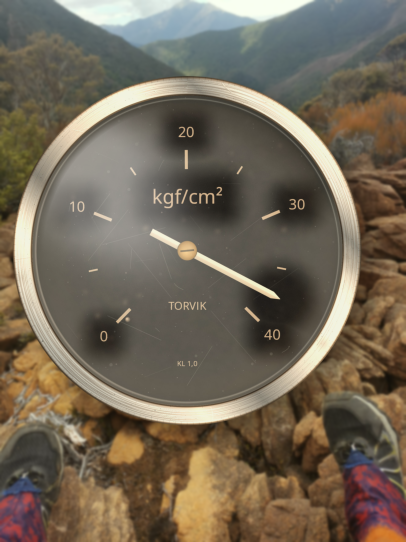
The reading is 37.5kg/cm²
